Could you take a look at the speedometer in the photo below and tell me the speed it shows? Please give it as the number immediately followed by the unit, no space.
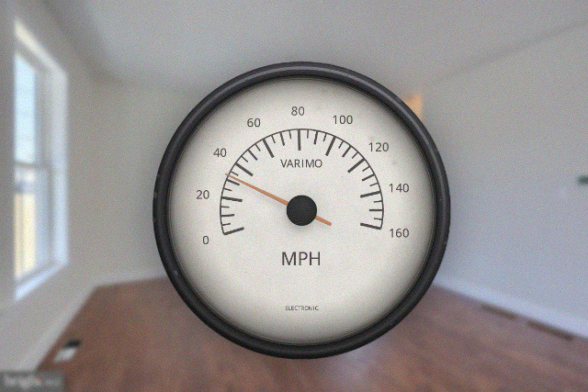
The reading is 32.5mph
